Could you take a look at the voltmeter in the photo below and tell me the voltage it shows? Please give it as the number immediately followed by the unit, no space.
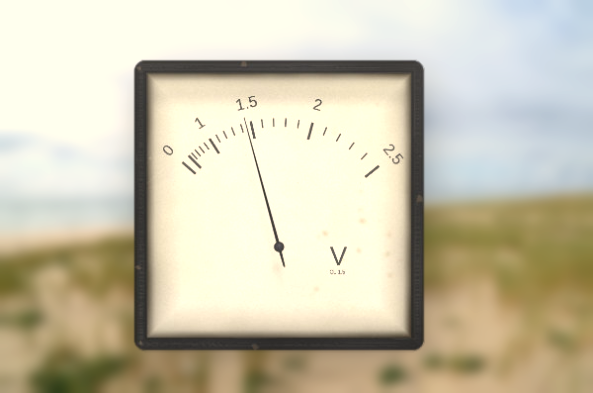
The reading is 1.45V
